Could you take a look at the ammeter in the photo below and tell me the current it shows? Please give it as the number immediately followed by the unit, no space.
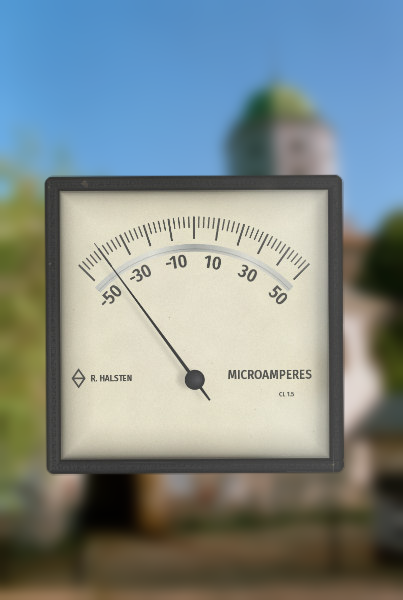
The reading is -40µA
